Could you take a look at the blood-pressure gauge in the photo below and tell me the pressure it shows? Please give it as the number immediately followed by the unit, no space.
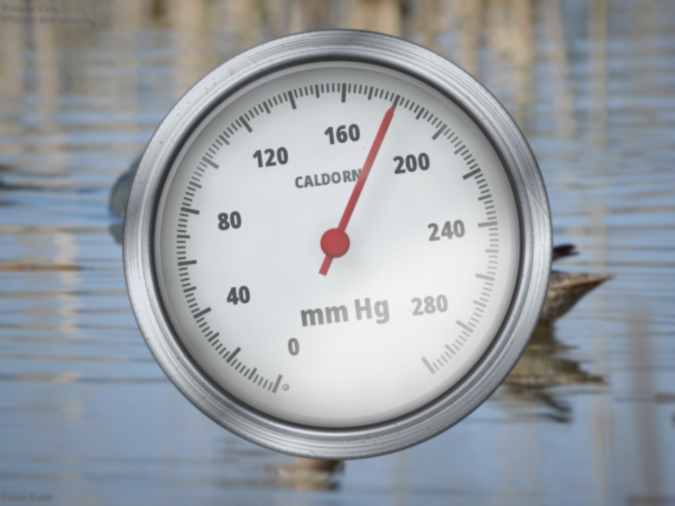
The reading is 180mmHg
